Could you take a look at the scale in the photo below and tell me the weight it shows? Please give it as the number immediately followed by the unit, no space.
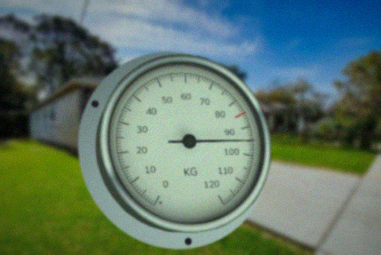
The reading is 95kg
